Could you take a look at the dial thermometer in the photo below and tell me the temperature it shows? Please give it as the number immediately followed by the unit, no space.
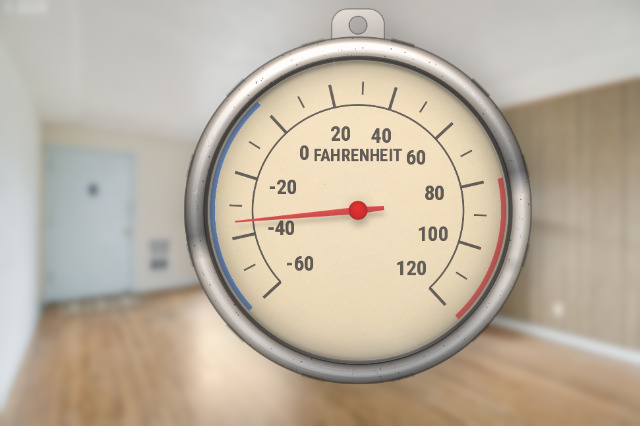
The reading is -35°F
